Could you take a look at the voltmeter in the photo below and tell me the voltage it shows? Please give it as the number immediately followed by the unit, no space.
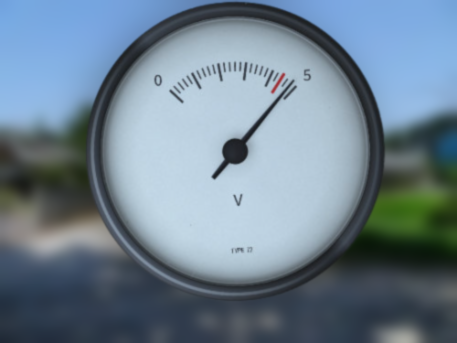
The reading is 4.8V
